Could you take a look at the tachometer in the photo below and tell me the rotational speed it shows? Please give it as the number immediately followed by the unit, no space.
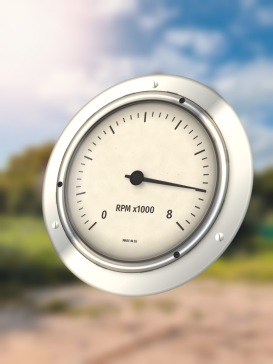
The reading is 7000rpm
